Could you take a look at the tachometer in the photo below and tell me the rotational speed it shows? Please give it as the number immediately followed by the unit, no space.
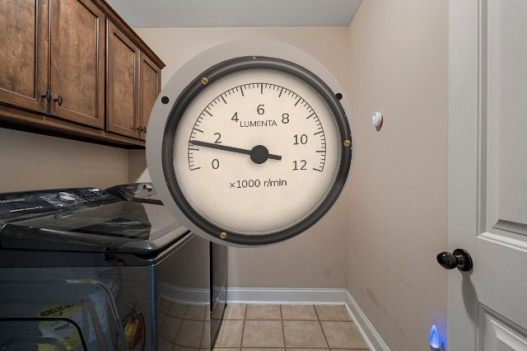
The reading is 1400rpm
